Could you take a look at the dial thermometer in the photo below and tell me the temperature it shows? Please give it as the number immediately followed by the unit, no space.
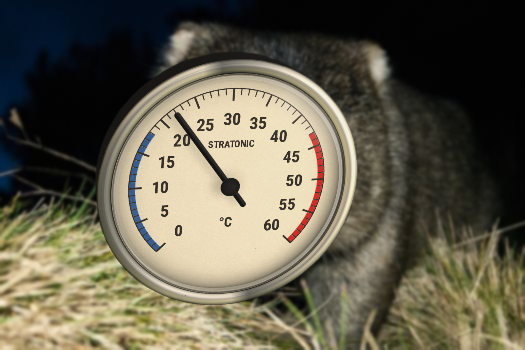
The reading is 22°C
